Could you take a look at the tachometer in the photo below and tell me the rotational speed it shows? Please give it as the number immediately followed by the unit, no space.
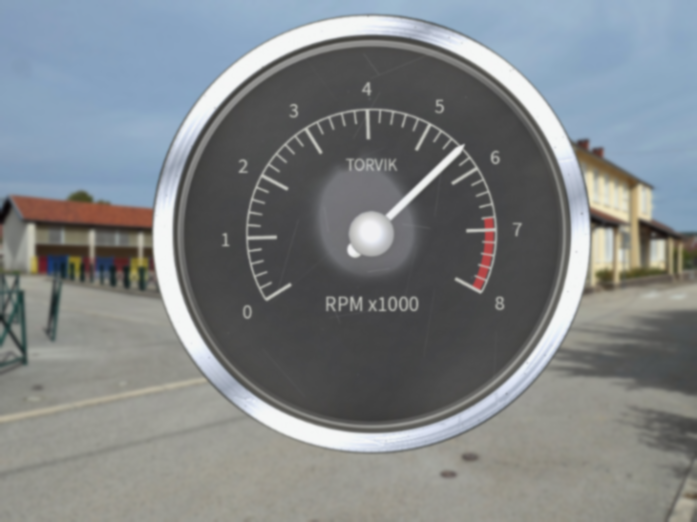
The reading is 5600rpm
